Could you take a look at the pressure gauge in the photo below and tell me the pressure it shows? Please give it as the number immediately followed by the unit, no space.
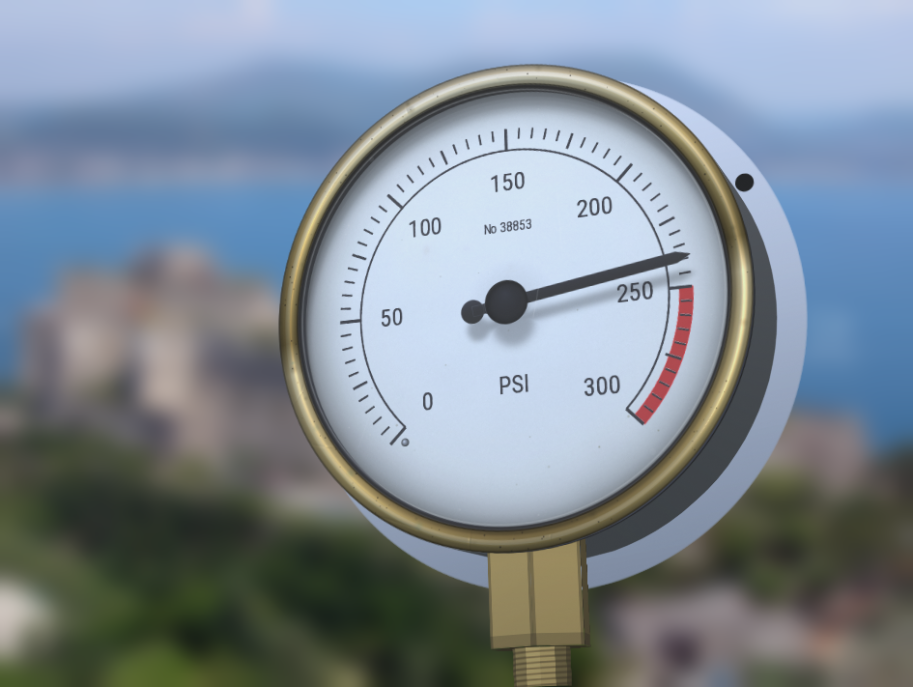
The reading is 240psi
